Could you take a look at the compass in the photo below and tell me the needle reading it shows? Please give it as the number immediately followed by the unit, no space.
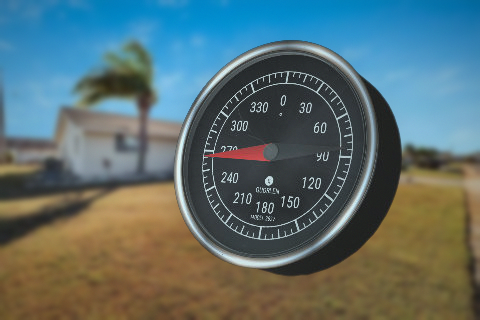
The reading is 265°
